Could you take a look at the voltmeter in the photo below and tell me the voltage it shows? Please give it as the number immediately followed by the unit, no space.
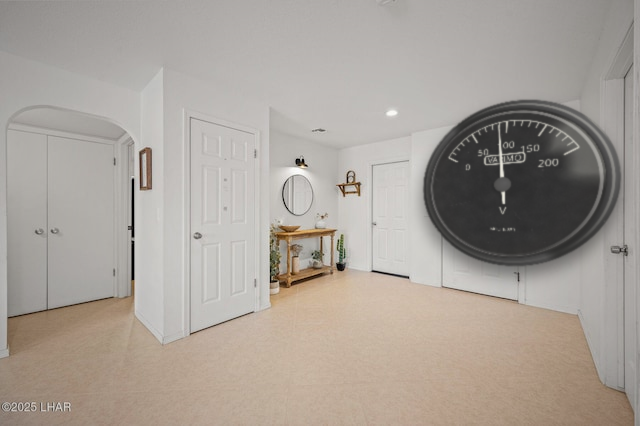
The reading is 90V
